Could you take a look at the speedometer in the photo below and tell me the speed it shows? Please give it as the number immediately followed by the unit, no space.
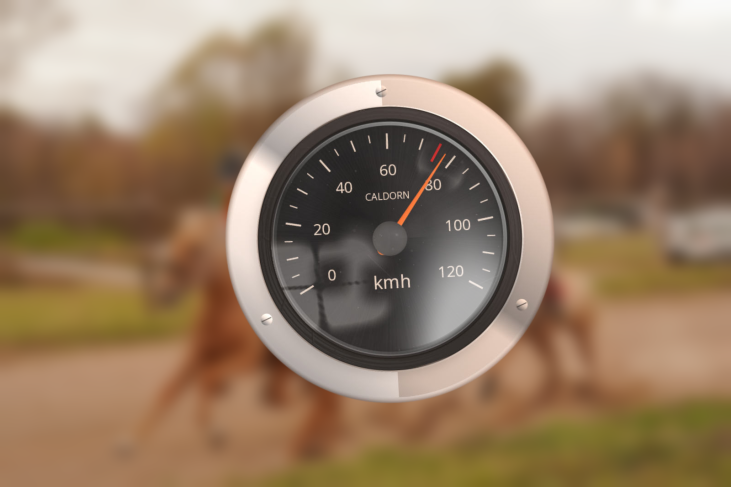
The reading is 77.5km/h
